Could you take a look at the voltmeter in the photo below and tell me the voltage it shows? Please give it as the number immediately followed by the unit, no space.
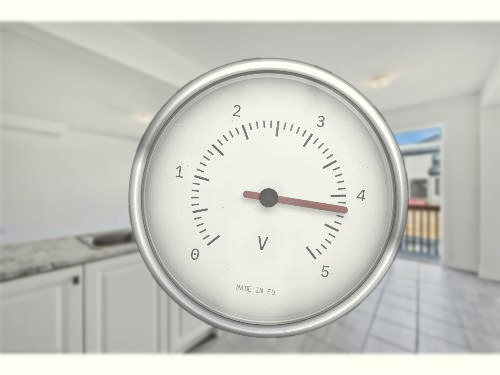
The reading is 4.2V
